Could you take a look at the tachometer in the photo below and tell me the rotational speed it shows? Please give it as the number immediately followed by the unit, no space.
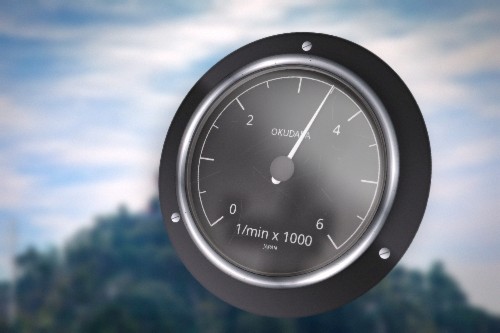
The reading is 3500rpm
